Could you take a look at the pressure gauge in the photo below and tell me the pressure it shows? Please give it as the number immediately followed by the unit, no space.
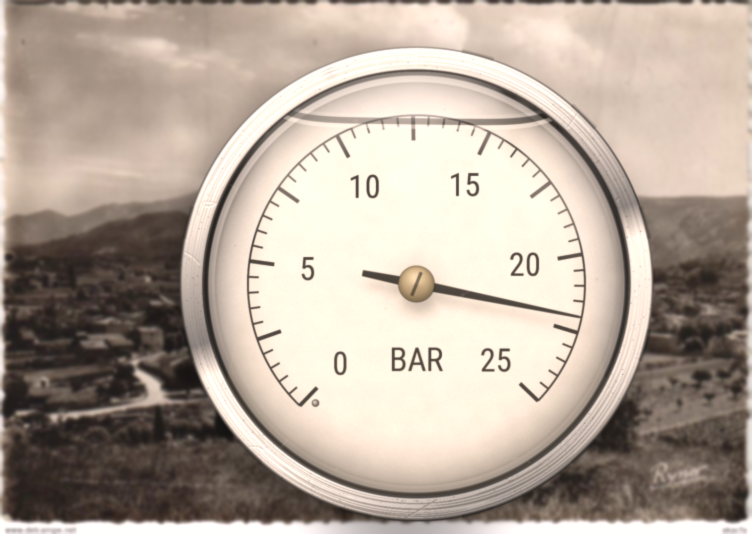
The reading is 22bar
